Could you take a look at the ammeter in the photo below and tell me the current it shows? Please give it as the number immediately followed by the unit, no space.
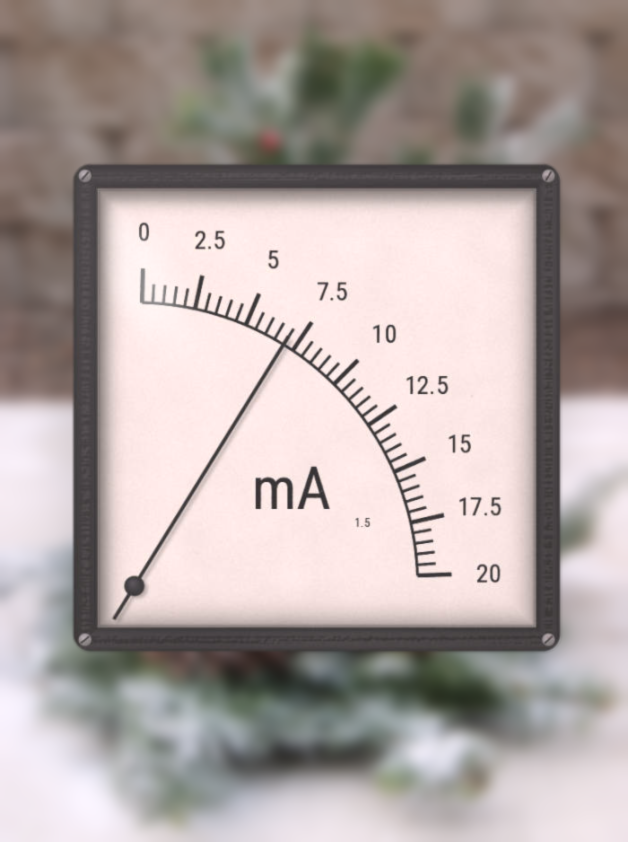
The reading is 7mA
